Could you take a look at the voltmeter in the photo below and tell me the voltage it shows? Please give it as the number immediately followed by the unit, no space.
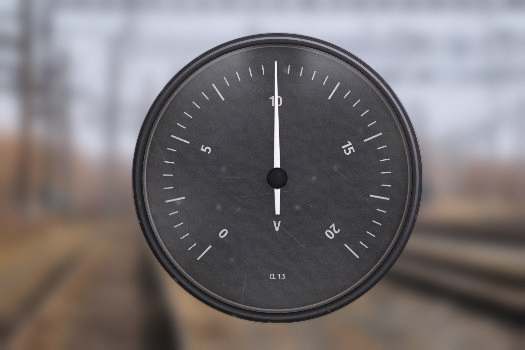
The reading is 10V
